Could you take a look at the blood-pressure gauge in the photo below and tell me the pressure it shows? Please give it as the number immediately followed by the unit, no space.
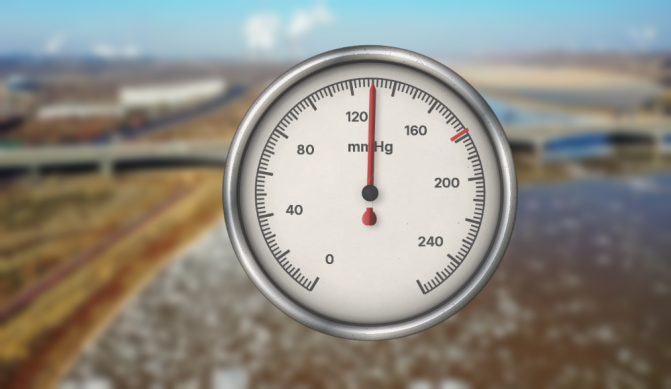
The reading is 130mmHg
